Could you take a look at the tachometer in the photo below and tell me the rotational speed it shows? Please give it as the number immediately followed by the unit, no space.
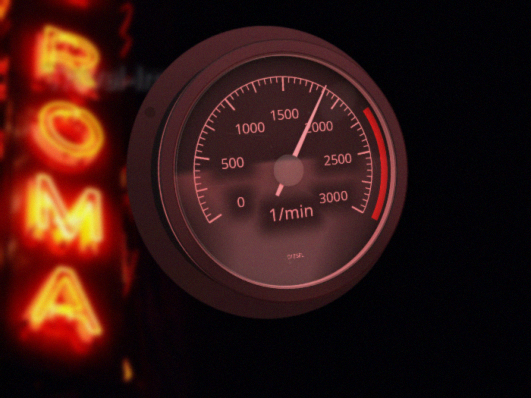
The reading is 1850rpm
